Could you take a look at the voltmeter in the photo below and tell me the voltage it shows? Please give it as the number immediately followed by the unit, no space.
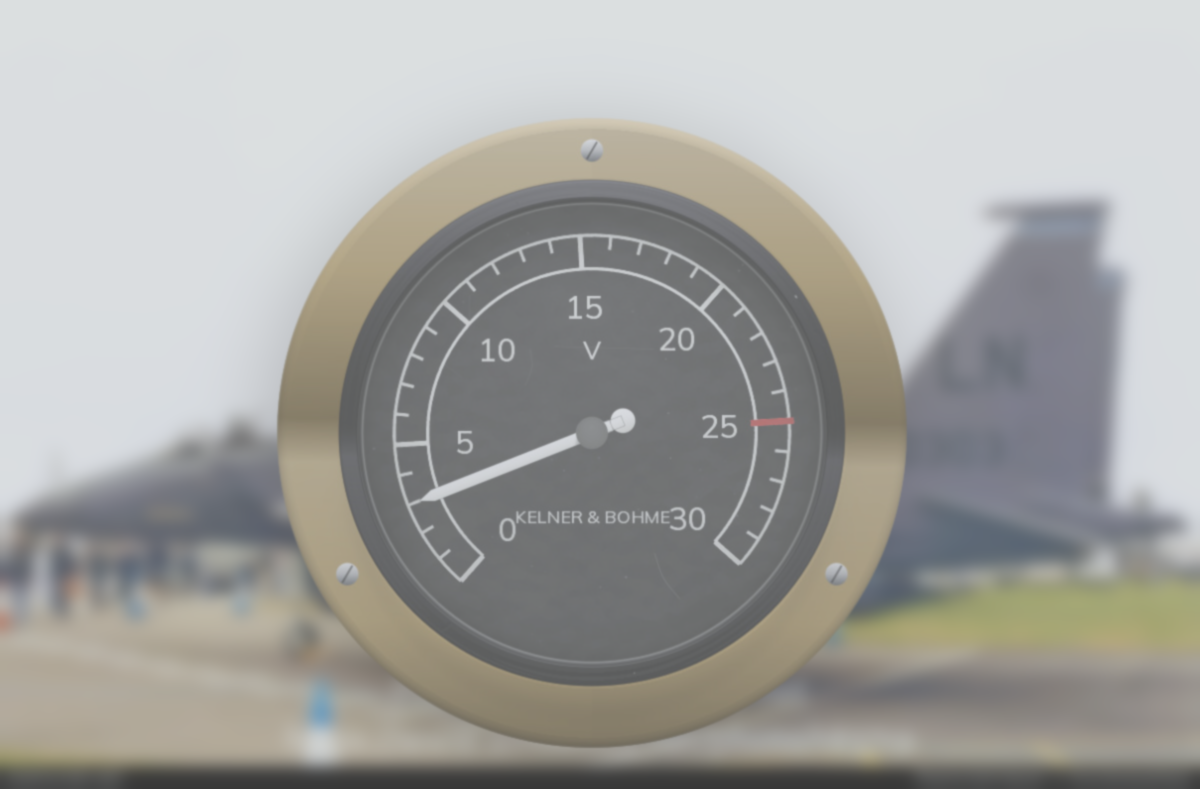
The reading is 3V
